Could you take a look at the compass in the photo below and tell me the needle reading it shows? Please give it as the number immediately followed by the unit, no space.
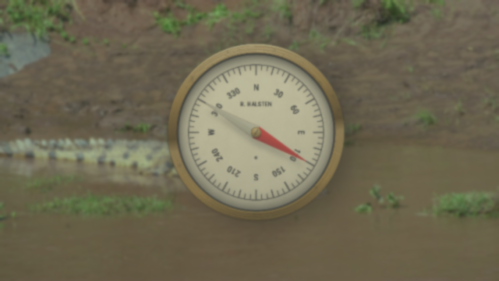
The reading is 120°
